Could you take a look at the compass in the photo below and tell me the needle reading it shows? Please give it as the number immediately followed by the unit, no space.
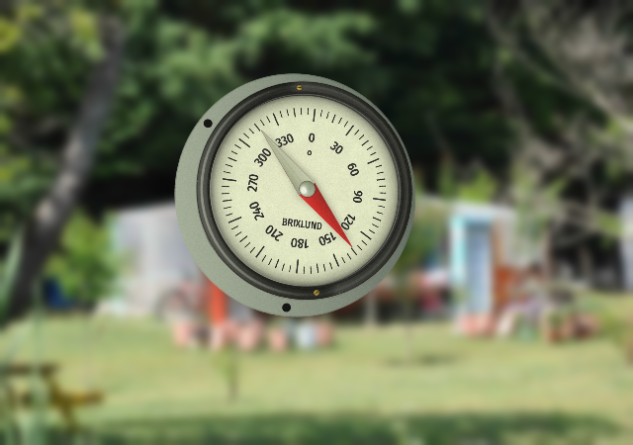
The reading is 135°
